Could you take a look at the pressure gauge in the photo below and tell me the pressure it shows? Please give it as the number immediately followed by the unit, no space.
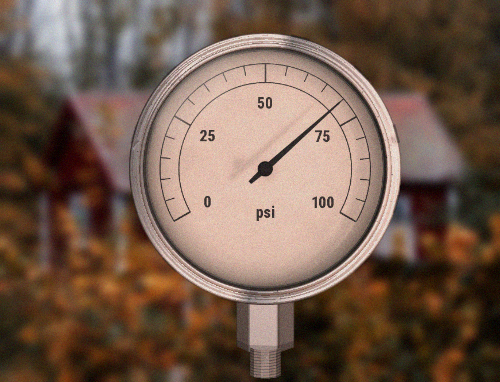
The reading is 70psi
